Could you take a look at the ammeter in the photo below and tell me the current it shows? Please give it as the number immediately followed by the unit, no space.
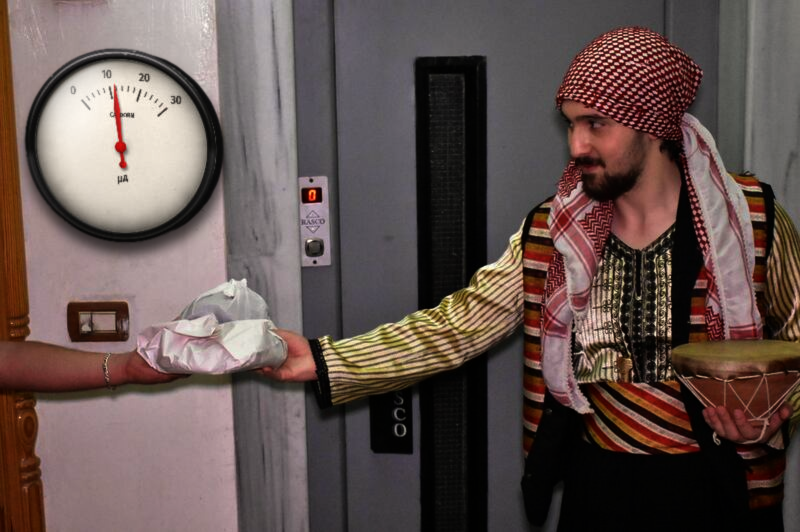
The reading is 12µA
